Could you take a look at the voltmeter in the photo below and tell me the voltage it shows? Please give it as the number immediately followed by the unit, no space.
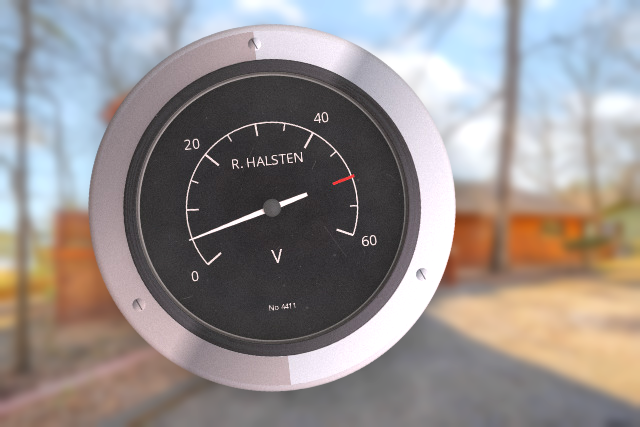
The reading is 5V
